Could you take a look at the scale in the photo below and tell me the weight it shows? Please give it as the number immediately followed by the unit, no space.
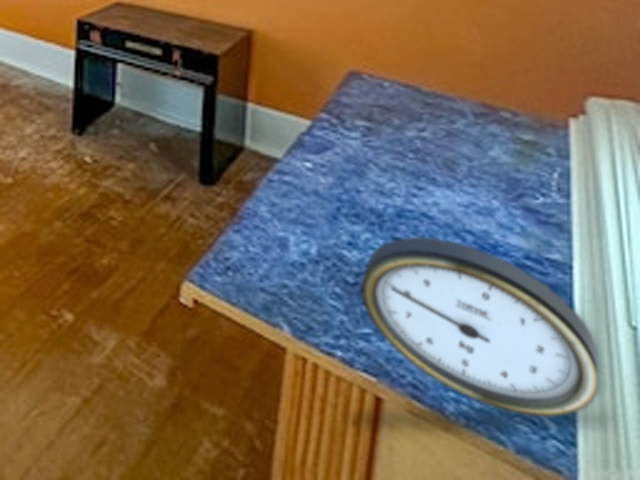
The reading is 8kg
